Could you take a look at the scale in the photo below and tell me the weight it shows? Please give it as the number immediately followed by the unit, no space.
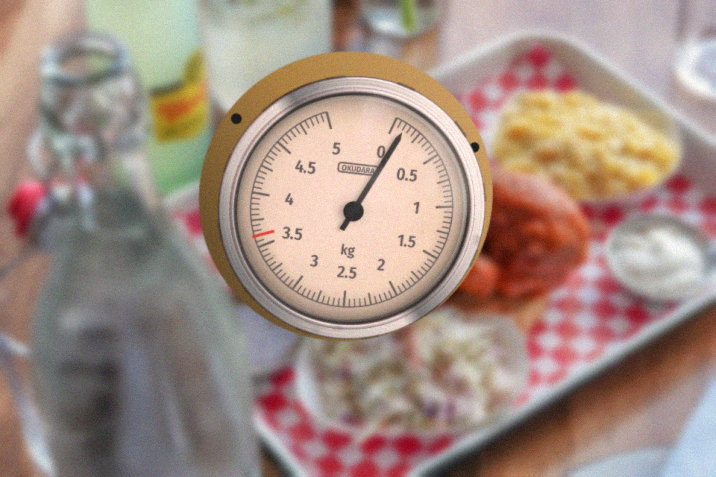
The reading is 0.1kg
